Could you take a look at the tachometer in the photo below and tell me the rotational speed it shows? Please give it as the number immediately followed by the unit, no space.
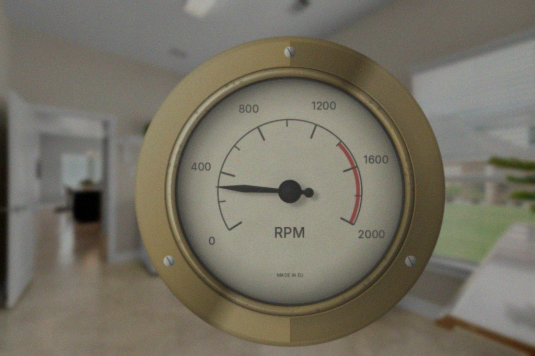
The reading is 300rpm
